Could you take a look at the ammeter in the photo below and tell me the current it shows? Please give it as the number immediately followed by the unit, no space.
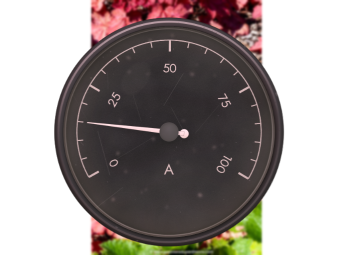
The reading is 15A
